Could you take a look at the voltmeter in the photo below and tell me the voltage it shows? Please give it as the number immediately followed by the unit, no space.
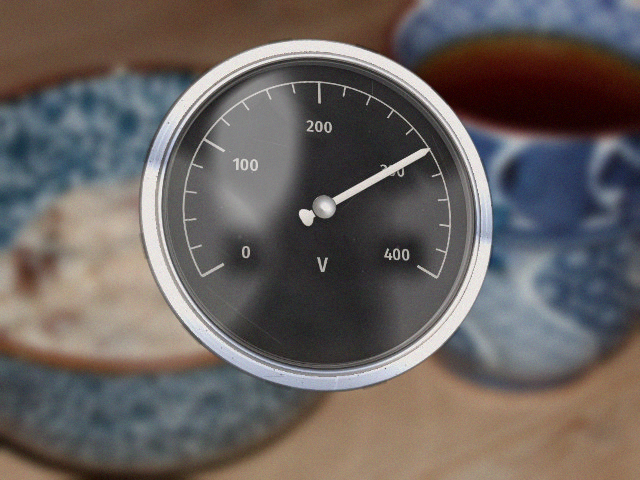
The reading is 300V
